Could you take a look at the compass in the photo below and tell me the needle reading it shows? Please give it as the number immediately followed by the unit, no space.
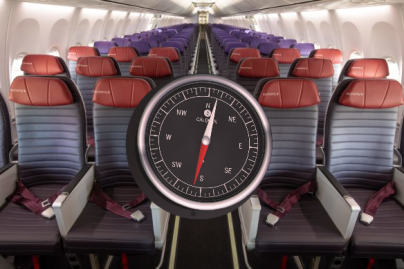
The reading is 190°
